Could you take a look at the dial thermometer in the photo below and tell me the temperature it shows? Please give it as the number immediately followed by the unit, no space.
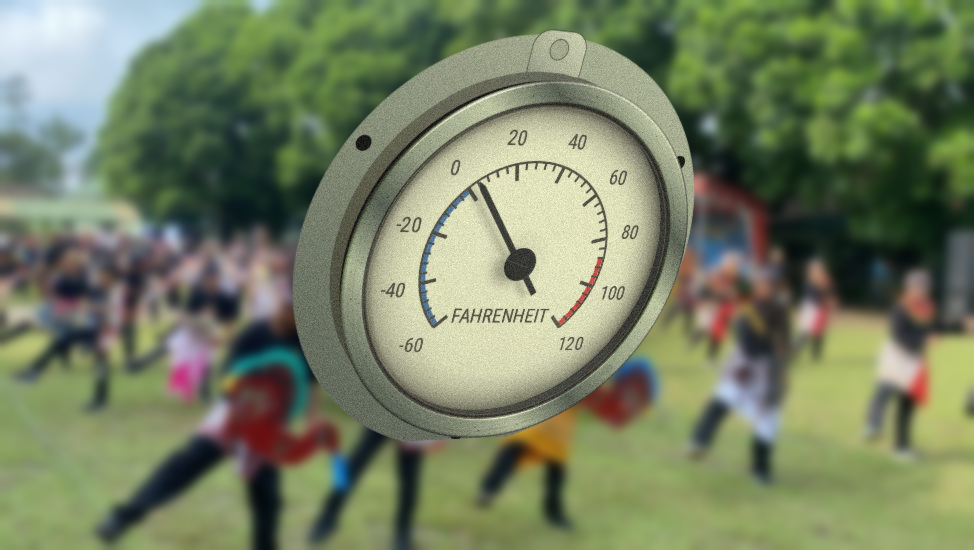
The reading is 4°F
